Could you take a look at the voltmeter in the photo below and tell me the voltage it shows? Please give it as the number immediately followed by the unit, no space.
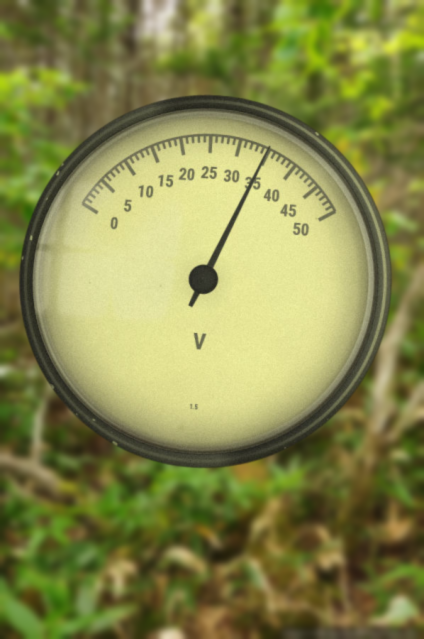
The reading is 35V
